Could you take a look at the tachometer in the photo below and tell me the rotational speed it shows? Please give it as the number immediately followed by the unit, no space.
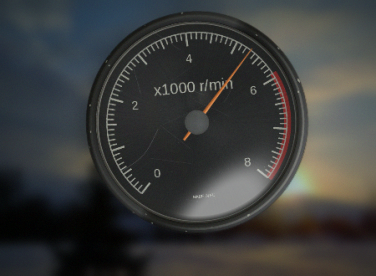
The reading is 5300rpm
